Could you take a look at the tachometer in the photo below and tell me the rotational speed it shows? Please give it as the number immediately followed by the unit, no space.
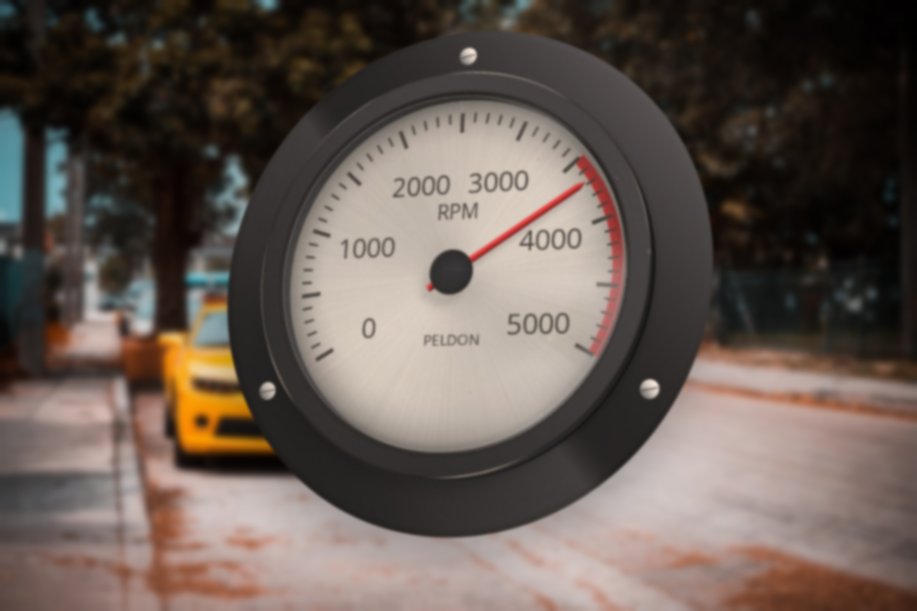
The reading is 3700rpm
